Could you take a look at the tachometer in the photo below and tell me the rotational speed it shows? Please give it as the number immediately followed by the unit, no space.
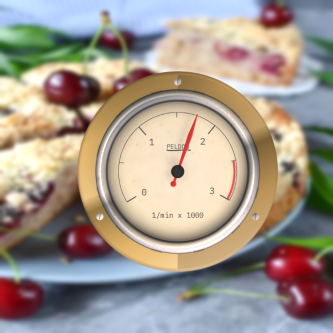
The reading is 1750rpm
